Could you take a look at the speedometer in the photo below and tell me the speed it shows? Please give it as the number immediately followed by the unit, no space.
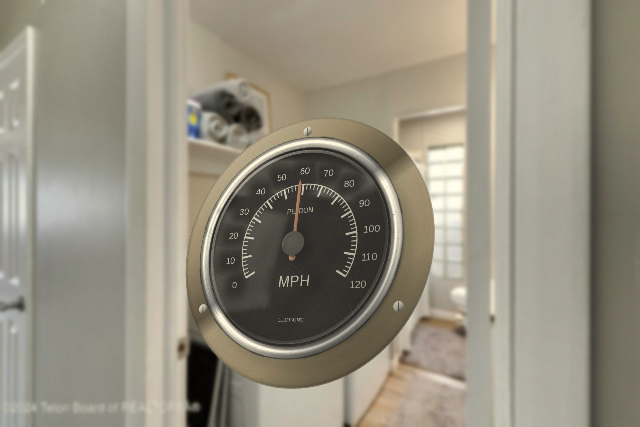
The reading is 60mph
